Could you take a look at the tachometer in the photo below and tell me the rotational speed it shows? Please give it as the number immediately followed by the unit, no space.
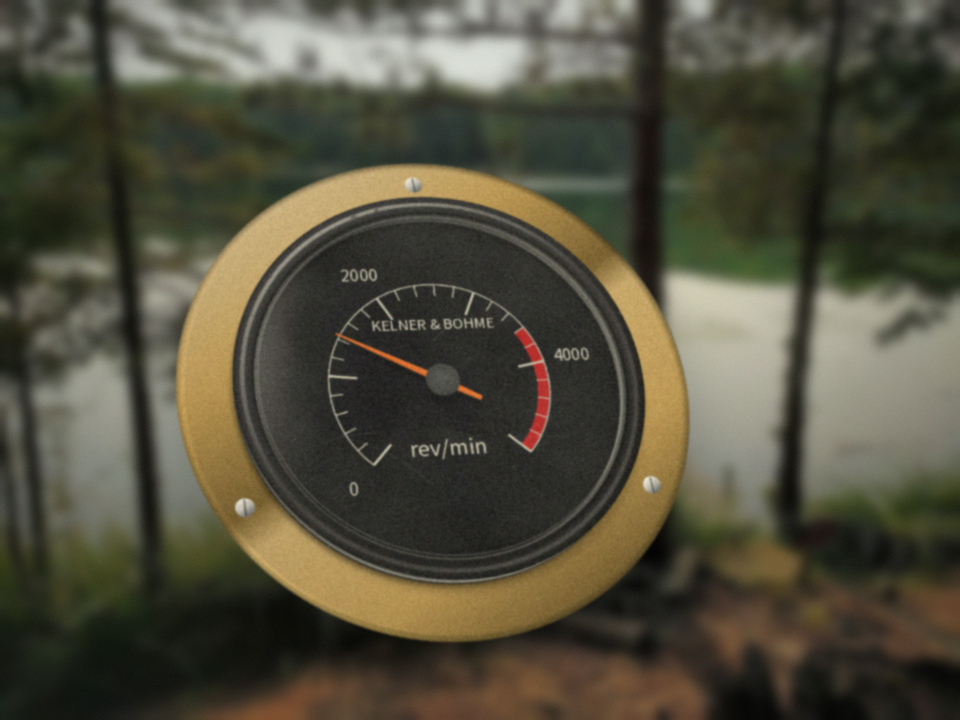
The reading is 1400rpm
